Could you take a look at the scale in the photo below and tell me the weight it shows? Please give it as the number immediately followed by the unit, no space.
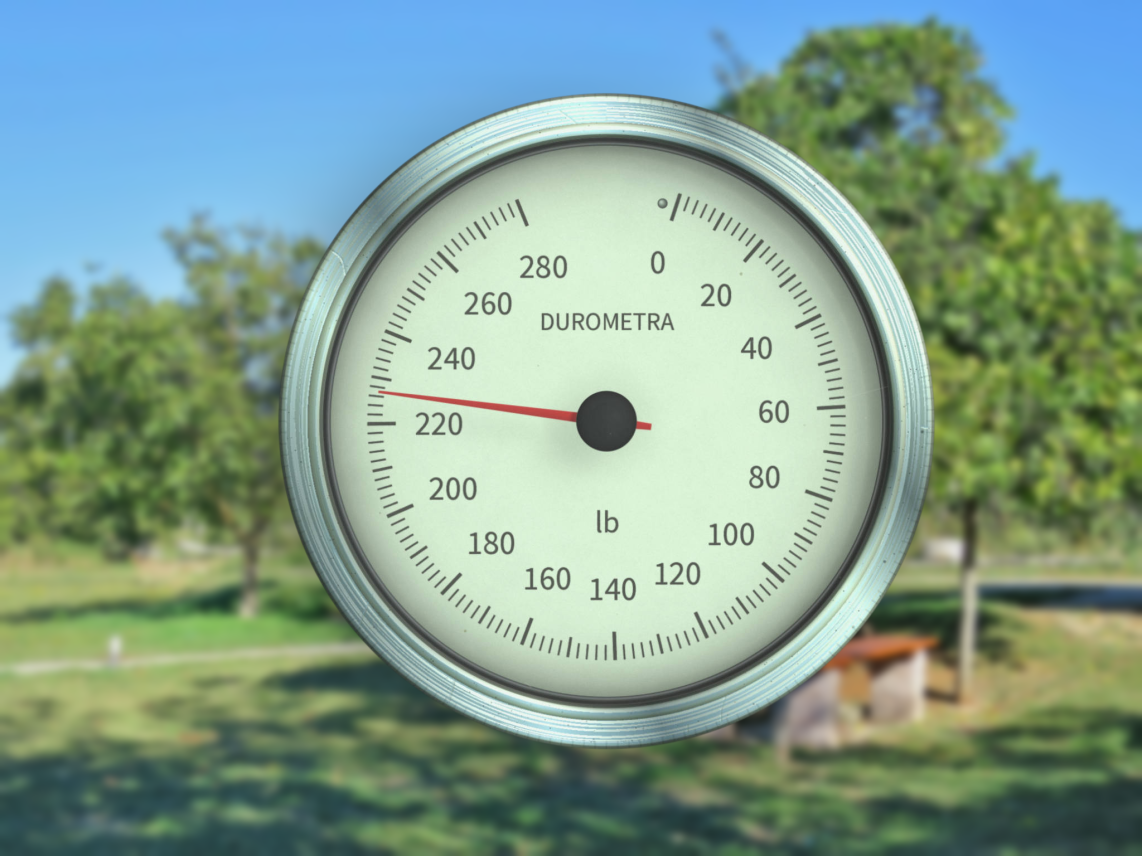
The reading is 227lb
